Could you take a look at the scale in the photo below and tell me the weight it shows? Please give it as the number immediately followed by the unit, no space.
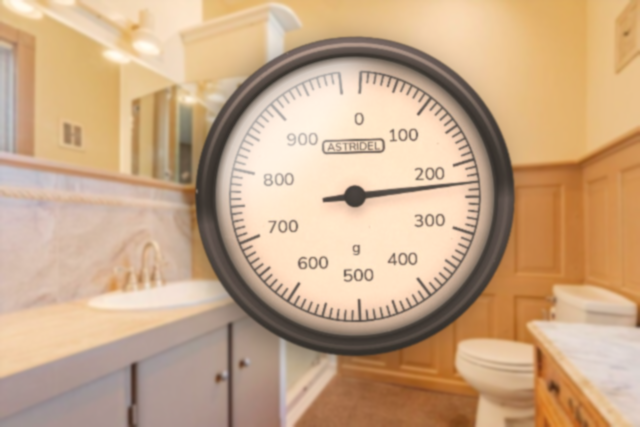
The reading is 230g
